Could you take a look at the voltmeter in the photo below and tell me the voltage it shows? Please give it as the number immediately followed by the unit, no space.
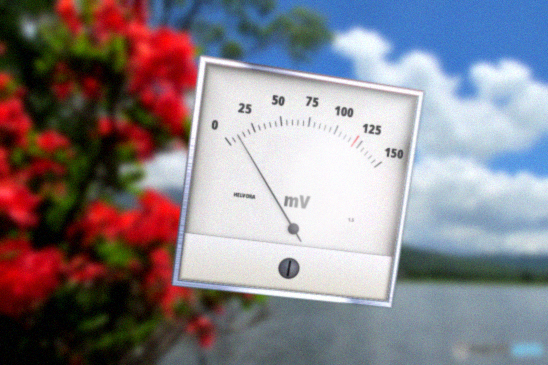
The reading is 10mV
